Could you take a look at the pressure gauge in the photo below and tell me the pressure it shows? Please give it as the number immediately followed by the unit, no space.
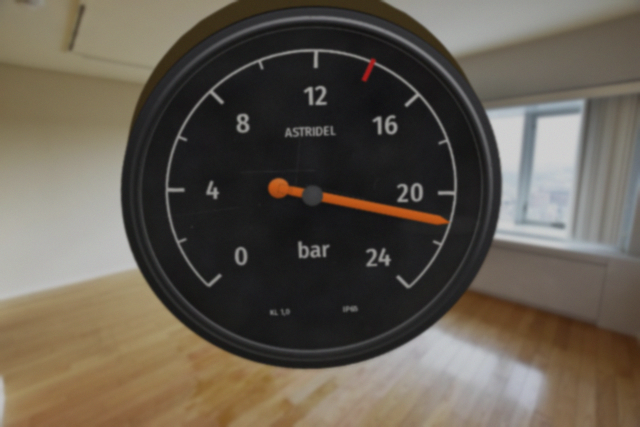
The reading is 21bar
